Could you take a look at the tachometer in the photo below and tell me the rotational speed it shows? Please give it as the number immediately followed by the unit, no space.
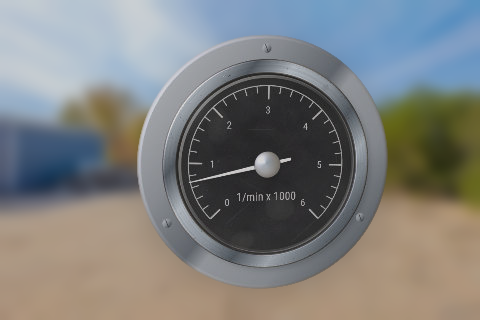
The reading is 700rpm
